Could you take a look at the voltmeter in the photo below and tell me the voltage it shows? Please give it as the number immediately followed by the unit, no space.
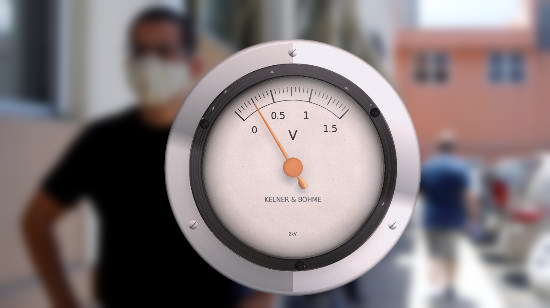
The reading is 0.25V
